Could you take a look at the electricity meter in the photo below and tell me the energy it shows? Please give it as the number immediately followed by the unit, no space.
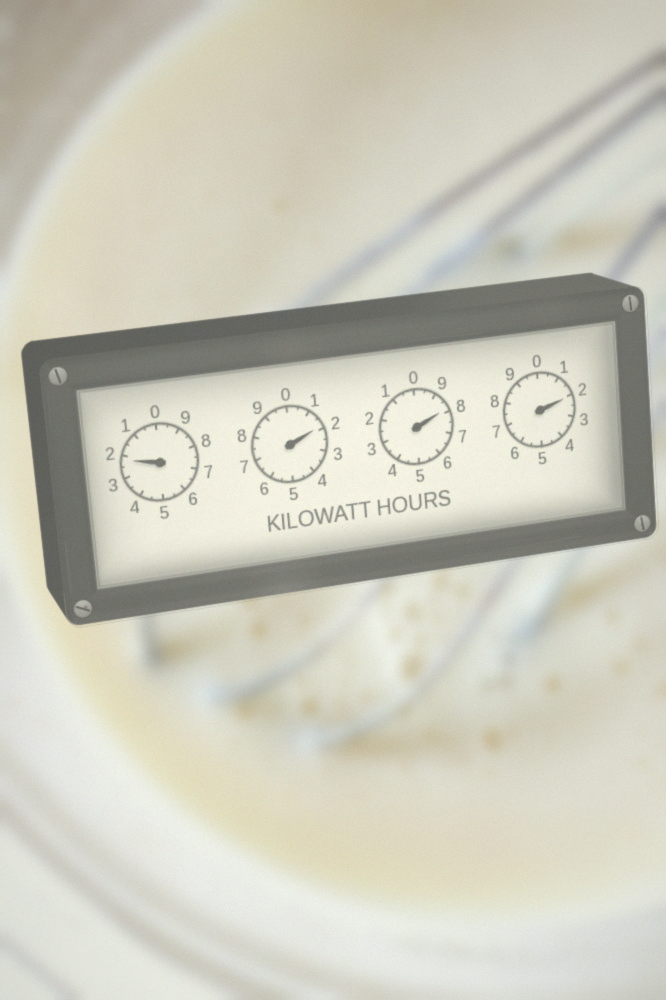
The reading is 2182kWh
